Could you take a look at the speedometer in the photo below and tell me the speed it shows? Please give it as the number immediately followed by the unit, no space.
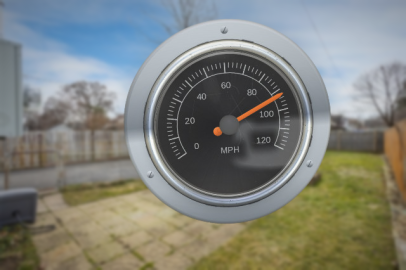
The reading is 92mph
